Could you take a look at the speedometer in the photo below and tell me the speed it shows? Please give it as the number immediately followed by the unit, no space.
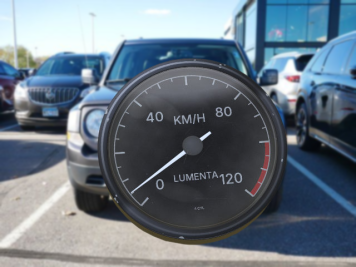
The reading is 5km/h
